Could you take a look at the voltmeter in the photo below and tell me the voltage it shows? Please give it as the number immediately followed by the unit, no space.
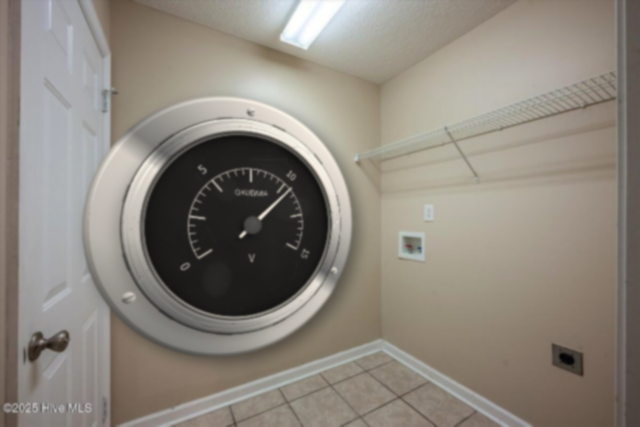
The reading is 10.5V
